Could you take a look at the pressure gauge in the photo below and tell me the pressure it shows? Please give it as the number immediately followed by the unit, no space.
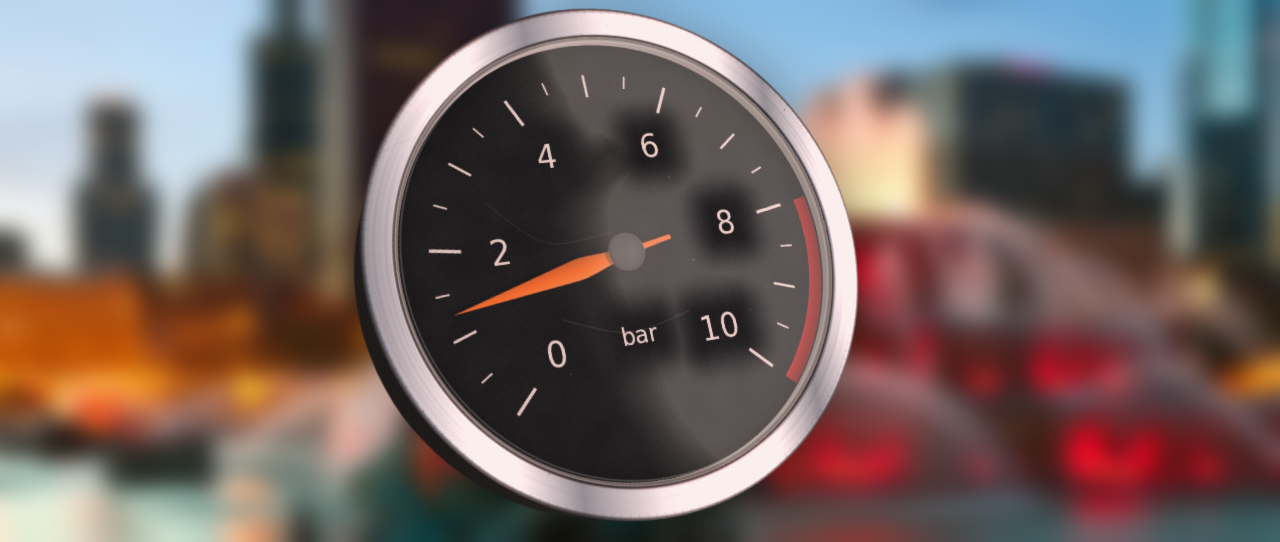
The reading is 1.25bar
